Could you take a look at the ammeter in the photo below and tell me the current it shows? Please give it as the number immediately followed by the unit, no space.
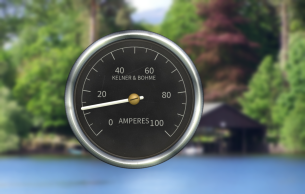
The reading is 12.5A
